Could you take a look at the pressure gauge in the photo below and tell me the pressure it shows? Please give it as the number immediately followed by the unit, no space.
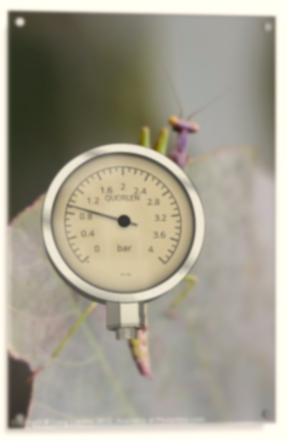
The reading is 0.9bar
